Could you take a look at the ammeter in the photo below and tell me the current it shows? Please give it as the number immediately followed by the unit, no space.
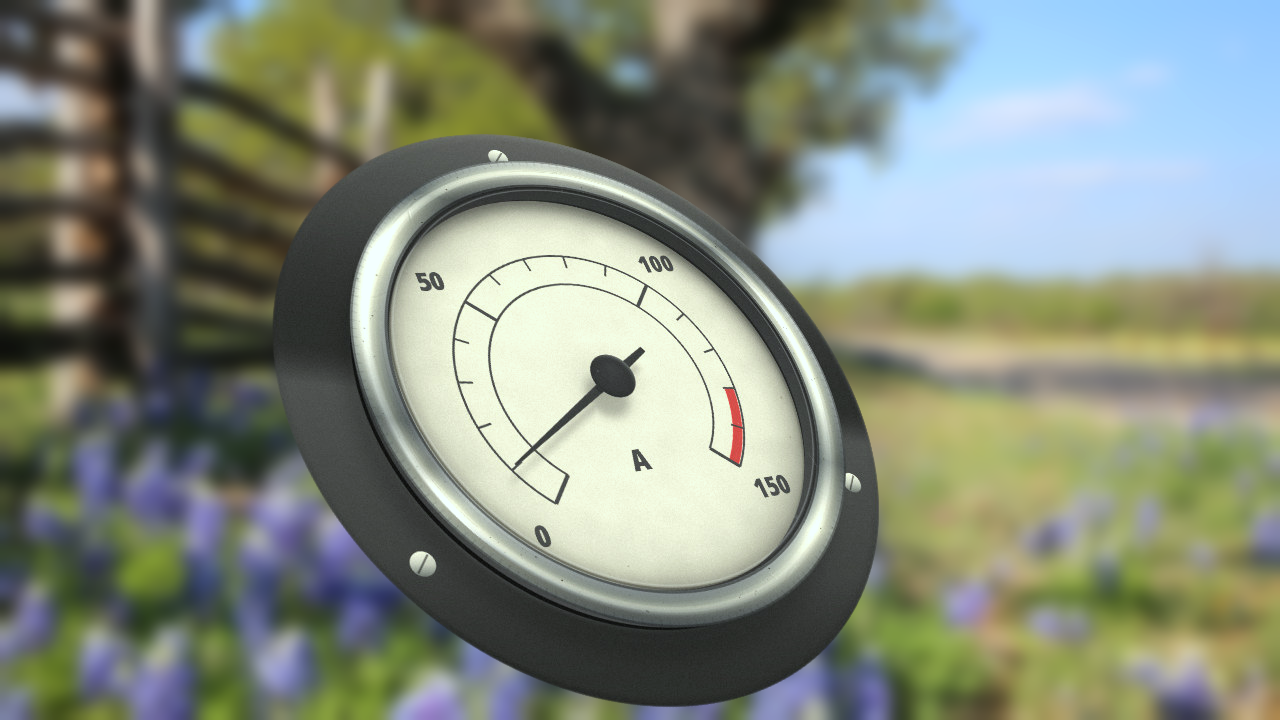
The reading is 10A
